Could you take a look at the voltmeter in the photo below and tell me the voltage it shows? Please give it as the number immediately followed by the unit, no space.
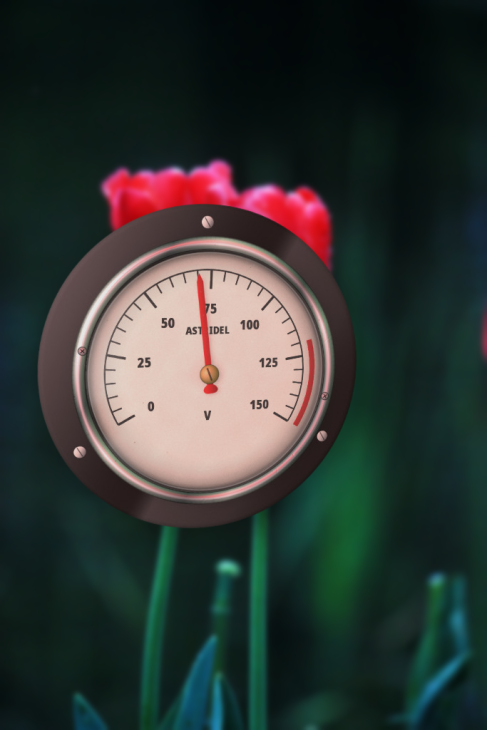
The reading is 70V
